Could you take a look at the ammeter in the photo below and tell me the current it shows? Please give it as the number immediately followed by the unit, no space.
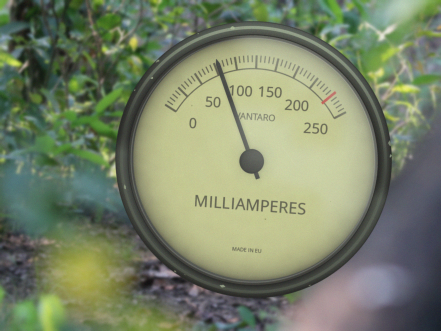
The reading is 80mA
